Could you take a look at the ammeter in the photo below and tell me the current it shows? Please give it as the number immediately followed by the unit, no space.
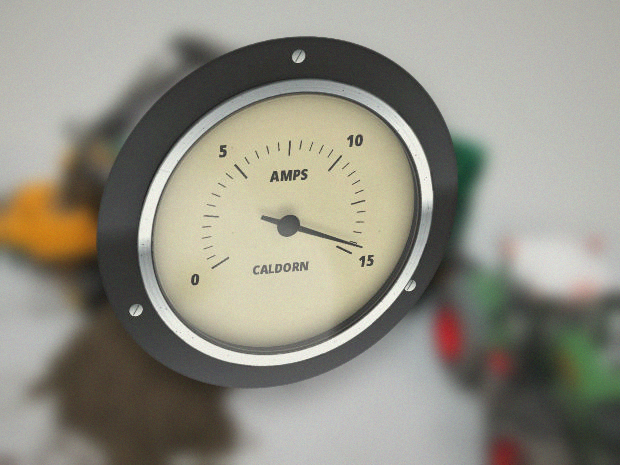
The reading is 14.5A
